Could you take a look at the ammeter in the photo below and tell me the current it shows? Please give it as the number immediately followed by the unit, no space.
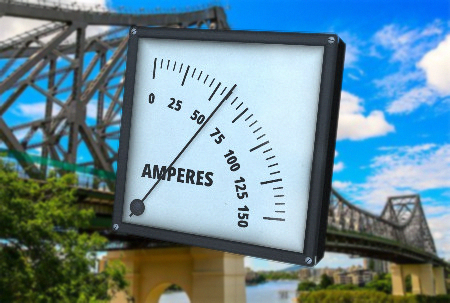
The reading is 60A
